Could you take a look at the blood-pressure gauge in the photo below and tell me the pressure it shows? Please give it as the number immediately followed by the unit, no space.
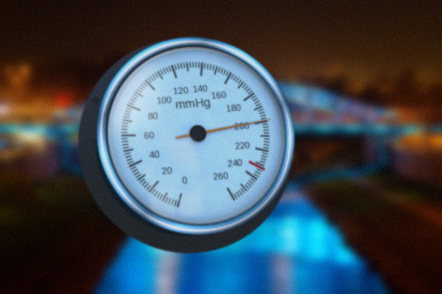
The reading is 200mmHg
